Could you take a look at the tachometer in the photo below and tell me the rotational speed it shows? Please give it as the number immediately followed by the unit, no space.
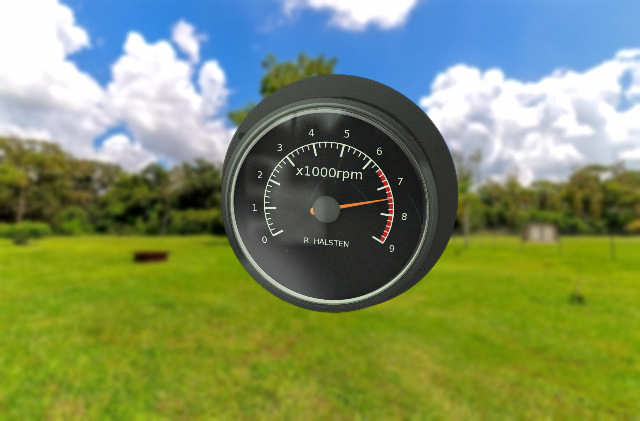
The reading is 7400rpm
